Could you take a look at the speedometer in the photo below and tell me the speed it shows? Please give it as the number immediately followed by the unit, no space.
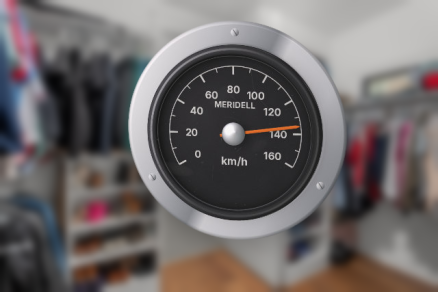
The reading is 135km/h
